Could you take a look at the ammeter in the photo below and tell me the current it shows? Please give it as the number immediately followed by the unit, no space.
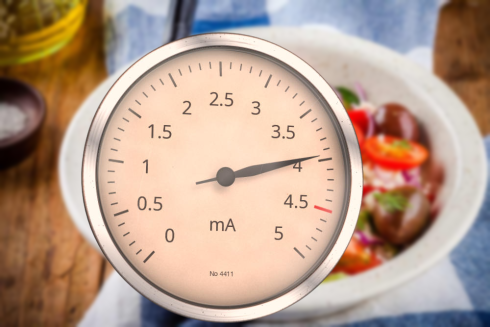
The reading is 3.95mA
